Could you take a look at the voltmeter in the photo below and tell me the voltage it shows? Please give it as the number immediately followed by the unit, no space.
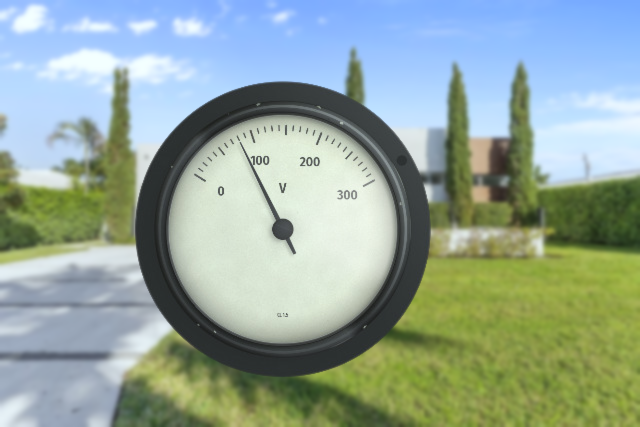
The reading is 80V
